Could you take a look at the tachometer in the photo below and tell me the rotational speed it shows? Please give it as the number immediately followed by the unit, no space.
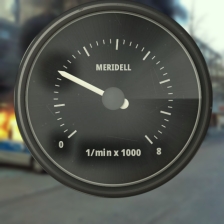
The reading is 2000rpm
